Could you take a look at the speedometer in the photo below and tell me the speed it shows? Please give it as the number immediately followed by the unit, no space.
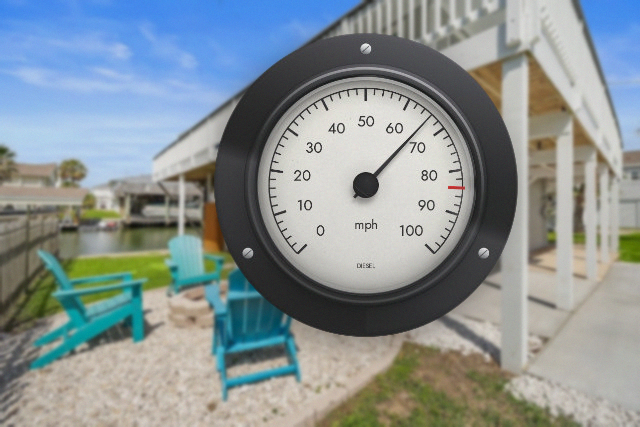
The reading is 66mph
